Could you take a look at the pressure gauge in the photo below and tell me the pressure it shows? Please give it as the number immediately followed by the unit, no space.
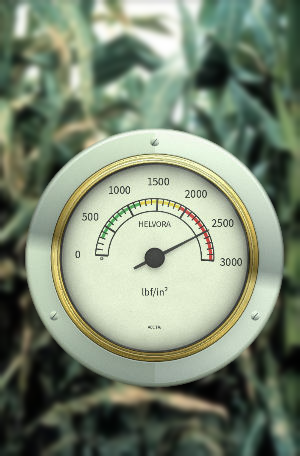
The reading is 2500psi
